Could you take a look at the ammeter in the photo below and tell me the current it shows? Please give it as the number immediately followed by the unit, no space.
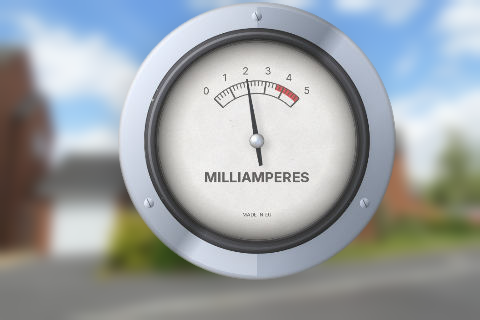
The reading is 2mA
